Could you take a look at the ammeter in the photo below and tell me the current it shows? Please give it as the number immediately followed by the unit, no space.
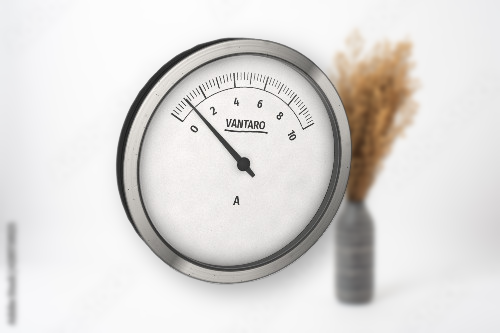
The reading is 1A
